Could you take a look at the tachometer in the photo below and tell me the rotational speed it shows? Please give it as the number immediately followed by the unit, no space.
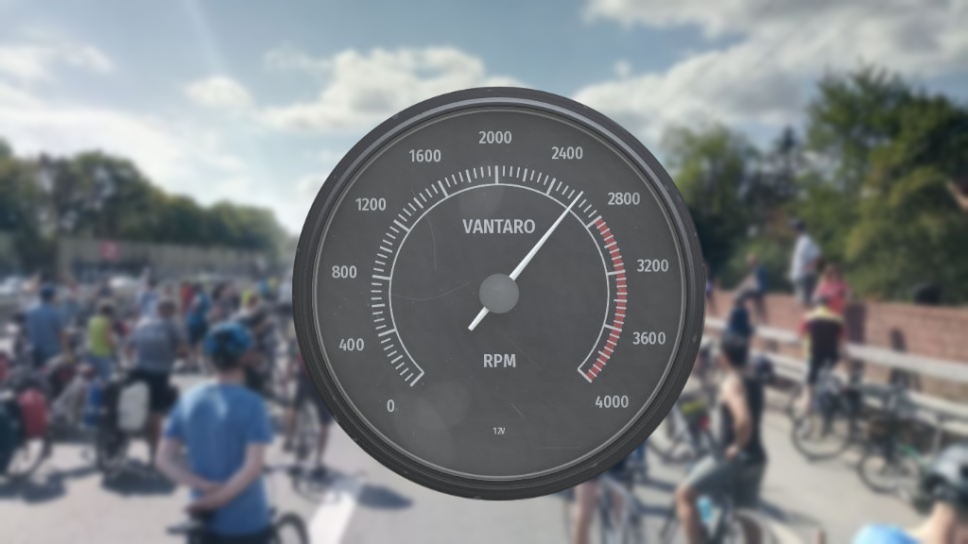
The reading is 2600rpm
